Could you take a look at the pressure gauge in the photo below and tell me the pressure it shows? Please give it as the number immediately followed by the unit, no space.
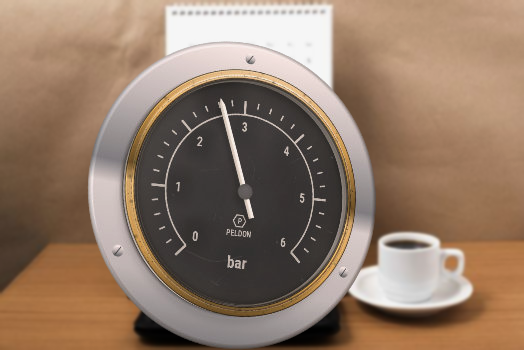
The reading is 2.6bar
